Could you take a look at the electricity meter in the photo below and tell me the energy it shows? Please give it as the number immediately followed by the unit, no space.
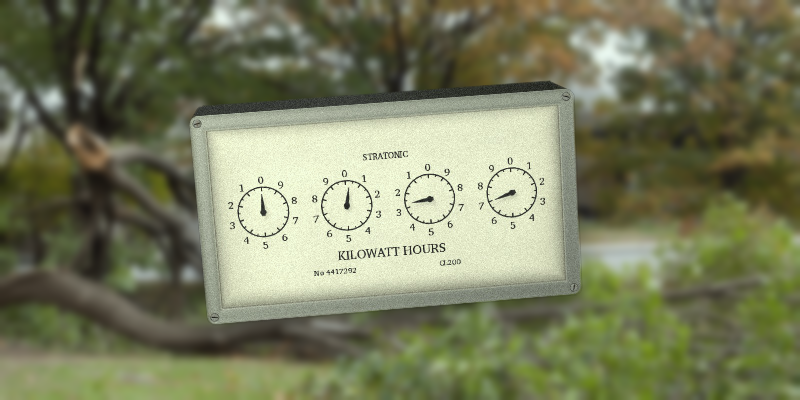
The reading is 27kWh
